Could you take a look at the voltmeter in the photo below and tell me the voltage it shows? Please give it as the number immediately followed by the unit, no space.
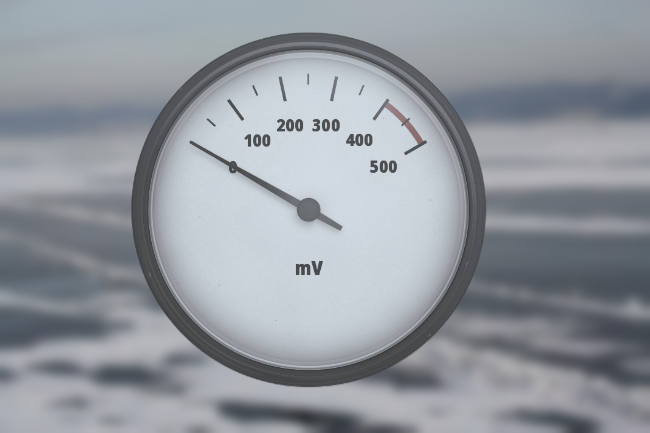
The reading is 0mV
